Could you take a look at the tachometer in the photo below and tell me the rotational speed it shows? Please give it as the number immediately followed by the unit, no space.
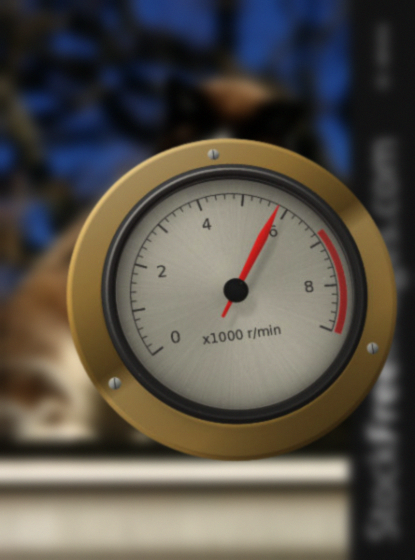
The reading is 5800rpm
